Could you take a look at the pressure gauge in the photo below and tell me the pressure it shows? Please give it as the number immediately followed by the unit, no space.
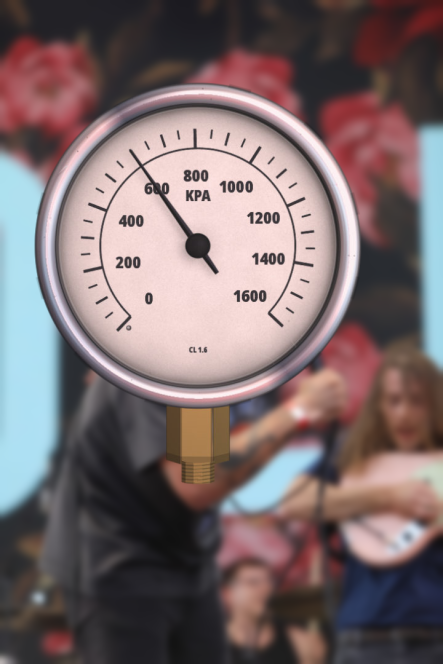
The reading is 600kPa
